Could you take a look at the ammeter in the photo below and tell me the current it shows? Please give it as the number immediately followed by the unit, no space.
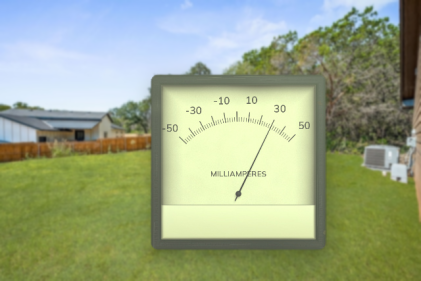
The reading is 30mA
